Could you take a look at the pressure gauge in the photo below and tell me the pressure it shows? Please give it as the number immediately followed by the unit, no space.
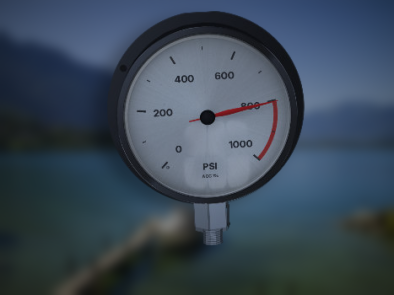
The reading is 800psi
